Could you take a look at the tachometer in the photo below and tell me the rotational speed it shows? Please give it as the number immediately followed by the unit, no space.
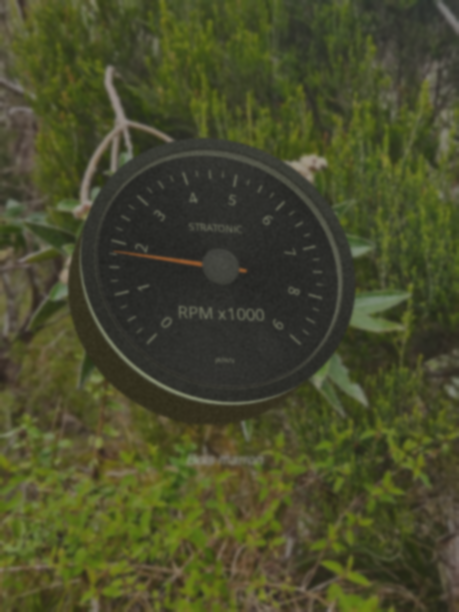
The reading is 1750rpm
